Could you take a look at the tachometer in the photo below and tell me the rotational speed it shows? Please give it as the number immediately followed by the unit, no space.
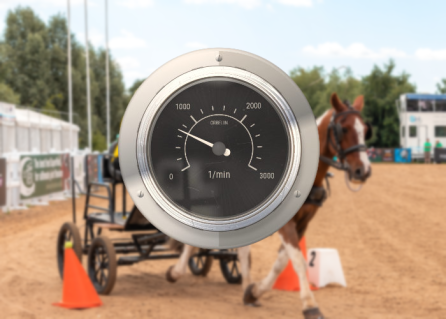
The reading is 700rpm
